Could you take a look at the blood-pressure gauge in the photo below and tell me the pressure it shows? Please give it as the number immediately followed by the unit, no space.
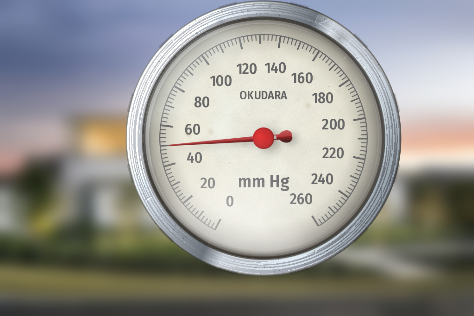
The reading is 50mmHg
